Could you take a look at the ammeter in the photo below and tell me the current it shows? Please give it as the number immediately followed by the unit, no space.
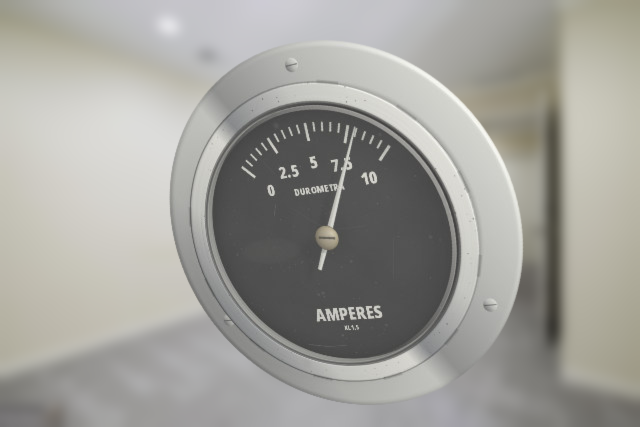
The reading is 8A
